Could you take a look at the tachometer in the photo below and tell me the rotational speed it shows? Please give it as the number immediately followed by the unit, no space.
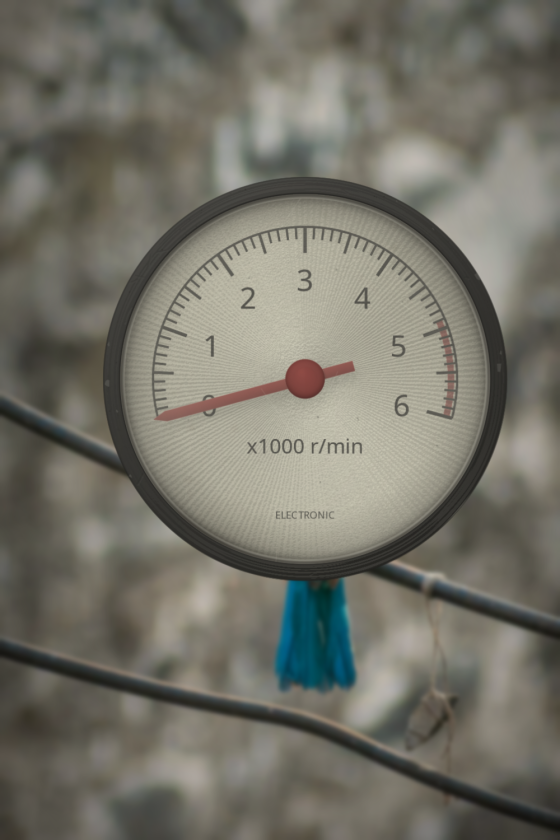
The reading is 0rpm
